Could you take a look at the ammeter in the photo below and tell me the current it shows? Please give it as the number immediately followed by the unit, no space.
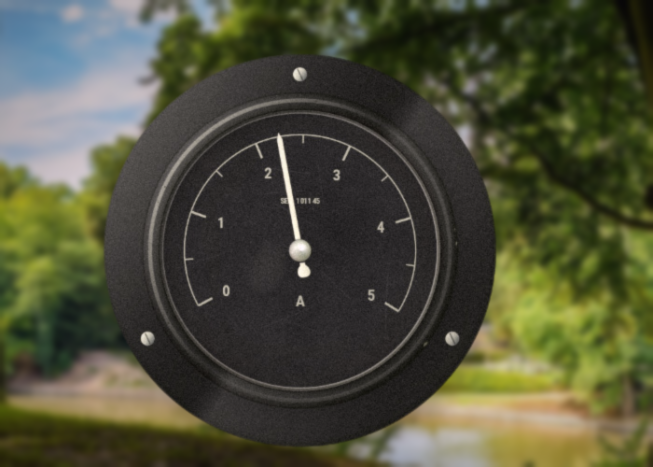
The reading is 2.25A
